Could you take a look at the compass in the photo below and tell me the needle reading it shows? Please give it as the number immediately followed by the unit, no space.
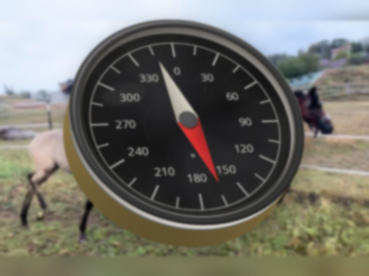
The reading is 165°
